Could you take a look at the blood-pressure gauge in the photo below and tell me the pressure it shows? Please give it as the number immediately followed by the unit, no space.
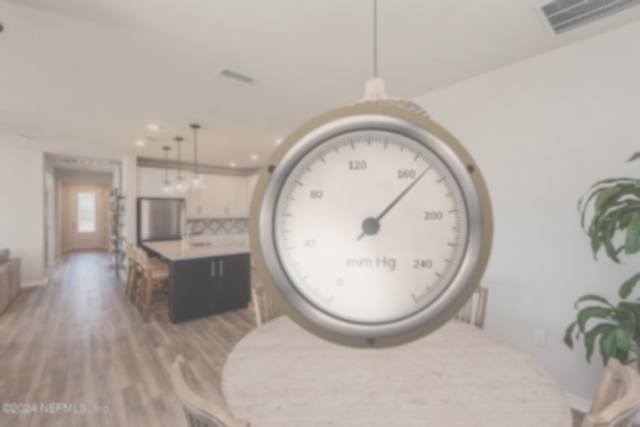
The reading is 170mmHg
